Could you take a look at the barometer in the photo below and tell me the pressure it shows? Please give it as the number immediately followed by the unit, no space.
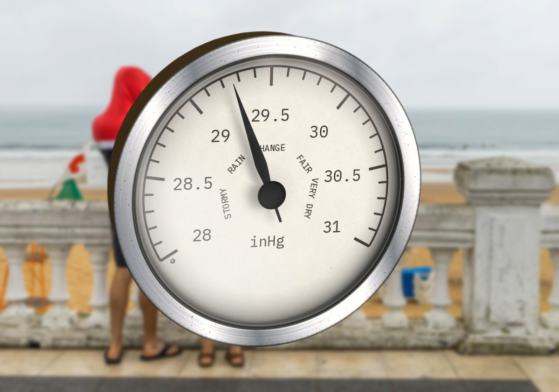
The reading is 29.25inHg
